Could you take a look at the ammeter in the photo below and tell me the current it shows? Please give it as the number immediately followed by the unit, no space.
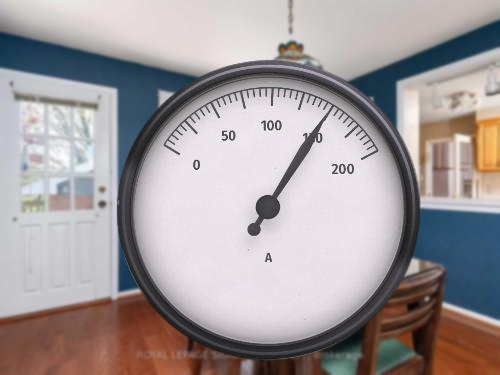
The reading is 150A
